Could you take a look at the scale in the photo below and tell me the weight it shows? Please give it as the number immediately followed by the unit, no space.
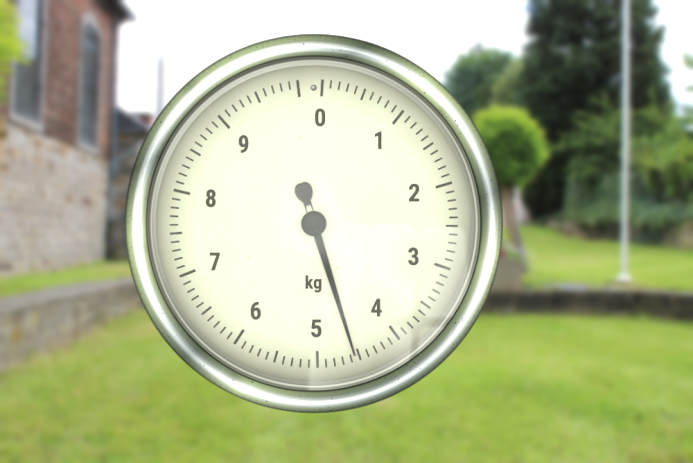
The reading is 4.55kg
